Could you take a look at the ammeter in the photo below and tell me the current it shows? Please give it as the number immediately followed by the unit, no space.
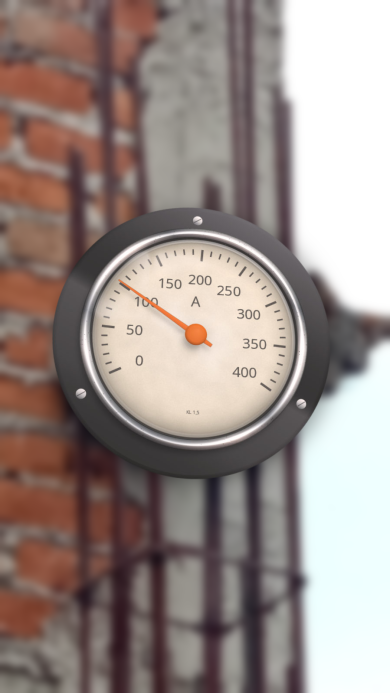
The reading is 100A
